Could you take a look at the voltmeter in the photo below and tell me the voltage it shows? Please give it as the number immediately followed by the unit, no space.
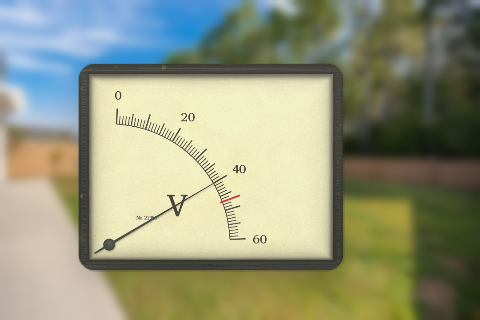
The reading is 40V
